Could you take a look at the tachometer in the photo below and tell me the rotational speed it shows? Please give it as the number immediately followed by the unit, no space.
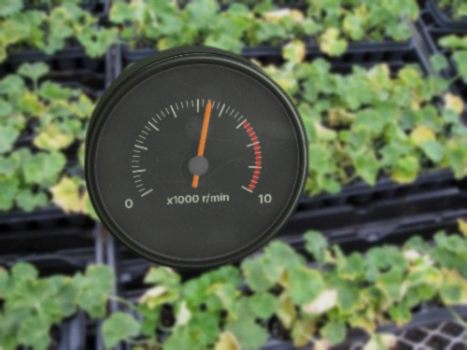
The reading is 5400rpm
